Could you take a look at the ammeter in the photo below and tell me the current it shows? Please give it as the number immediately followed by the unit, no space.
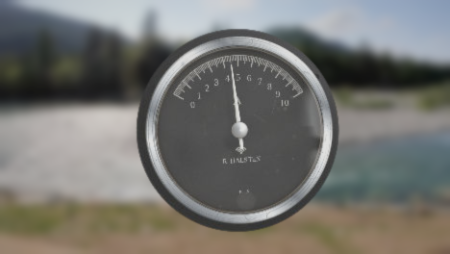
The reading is 4.5A
